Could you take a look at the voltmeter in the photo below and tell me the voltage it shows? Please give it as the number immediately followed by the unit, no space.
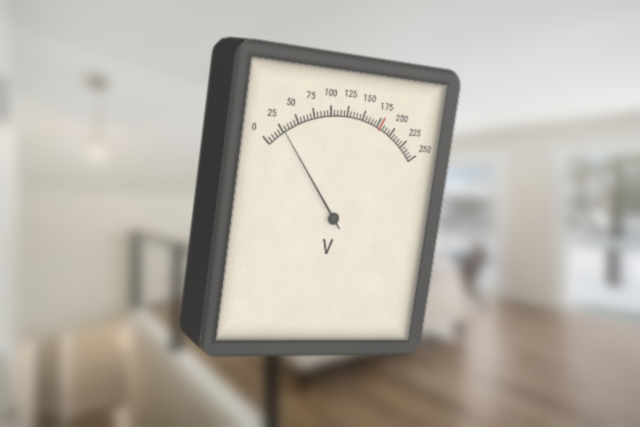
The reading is 25V
